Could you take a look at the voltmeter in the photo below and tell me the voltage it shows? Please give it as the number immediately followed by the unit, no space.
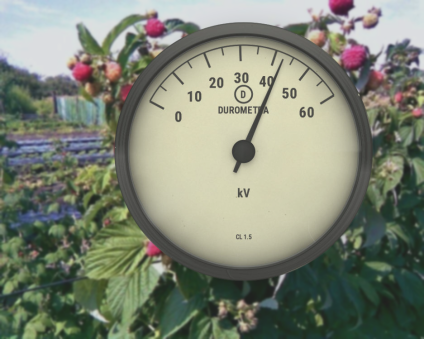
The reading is 42.5kV
